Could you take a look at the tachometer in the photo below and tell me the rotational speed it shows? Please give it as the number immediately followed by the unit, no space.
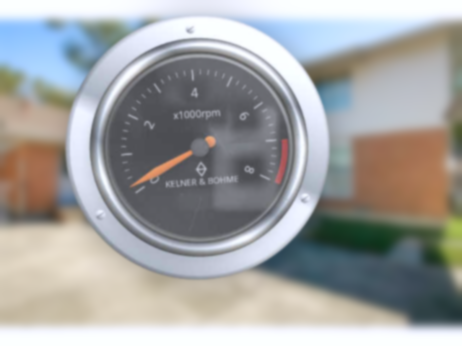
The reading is 200rpm
